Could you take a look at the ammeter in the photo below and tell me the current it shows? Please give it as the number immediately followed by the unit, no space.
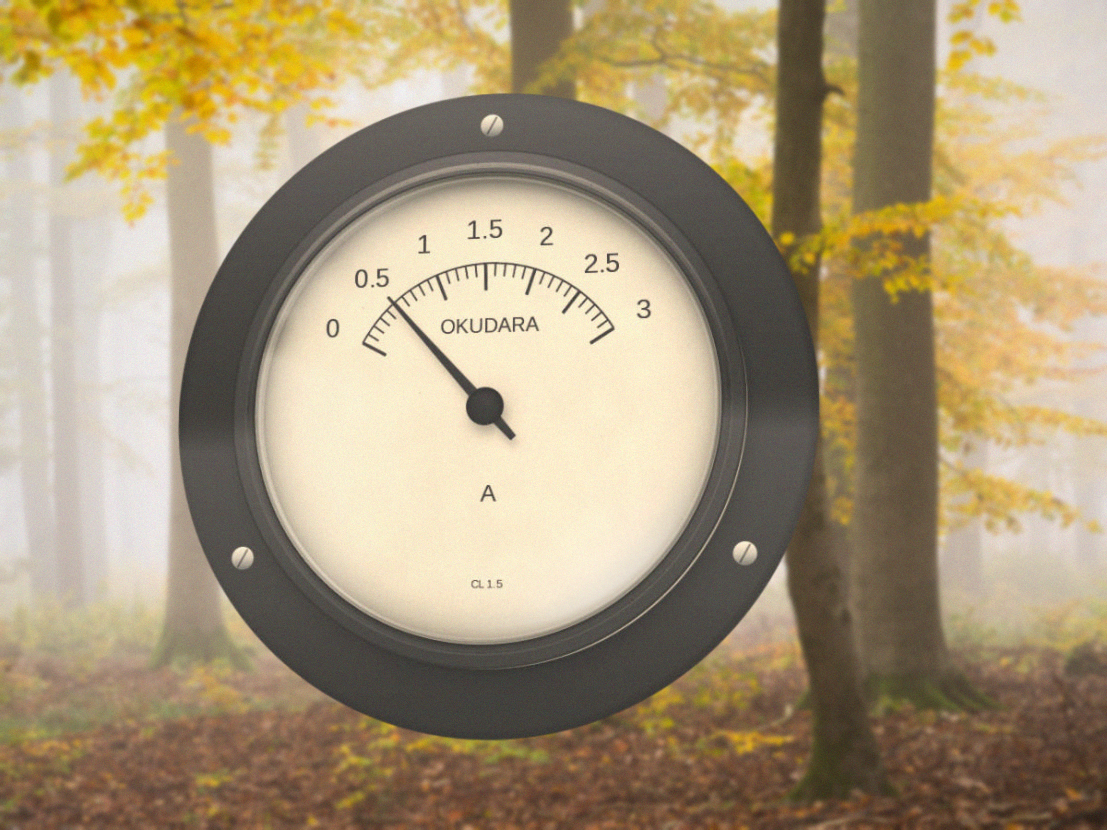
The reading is 0.5A
